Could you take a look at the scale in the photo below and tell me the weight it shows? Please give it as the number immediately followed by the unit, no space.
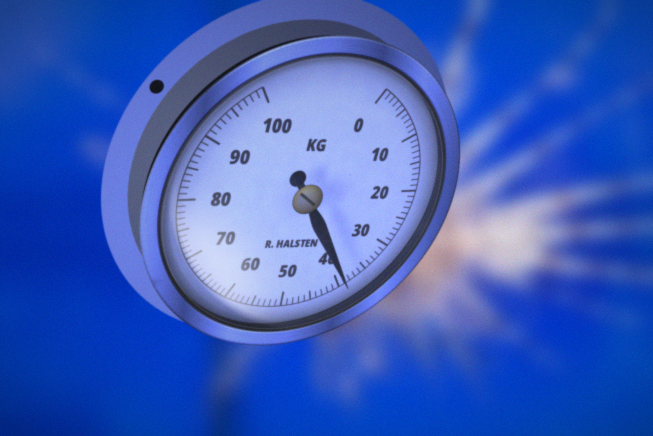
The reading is 39kg
